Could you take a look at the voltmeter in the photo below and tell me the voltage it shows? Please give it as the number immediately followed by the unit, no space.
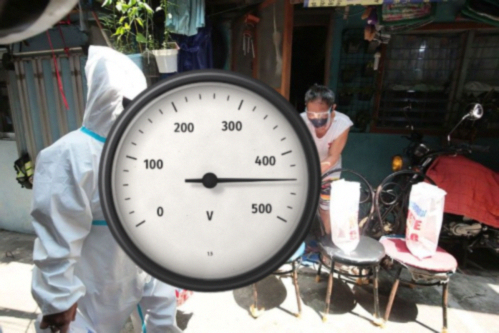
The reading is 440V
